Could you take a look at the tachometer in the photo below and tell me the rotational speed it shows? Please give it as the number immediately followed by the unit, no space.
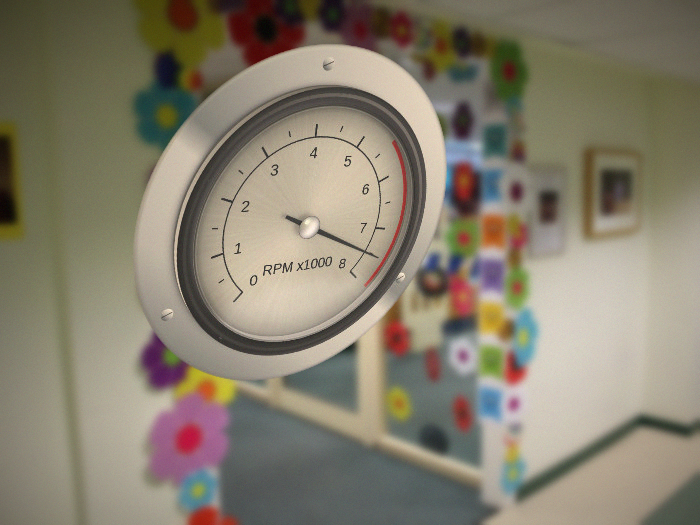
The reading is 7500rpm
